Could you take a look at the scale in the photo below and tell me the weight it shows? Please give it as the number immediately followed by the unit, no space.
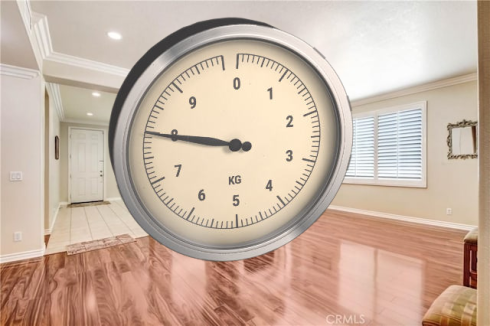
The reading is 8kg
